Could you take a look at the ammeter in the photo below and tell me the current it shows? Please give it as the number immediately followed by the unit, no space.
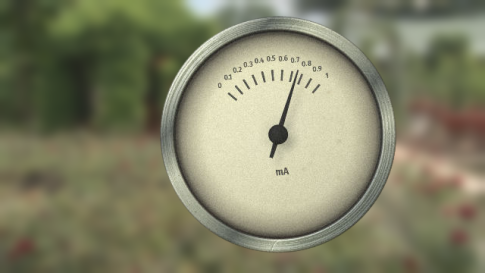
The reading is 0.75mA
